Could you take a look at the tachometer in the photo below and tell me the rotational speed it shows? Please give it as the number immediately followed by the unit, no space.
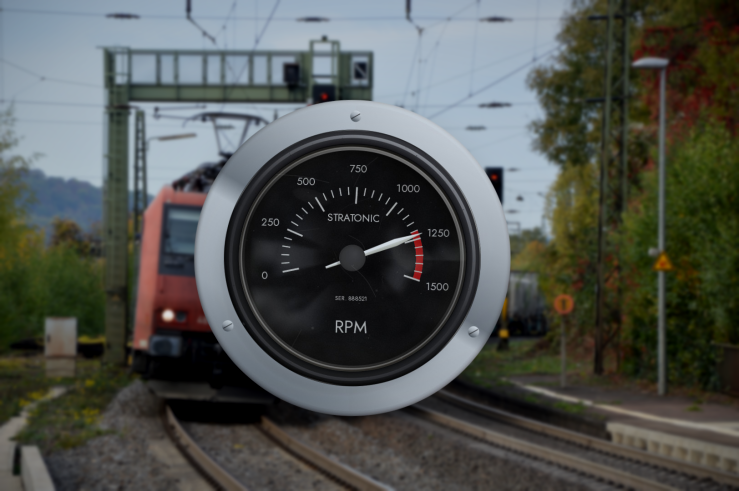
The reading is 1225rpm
